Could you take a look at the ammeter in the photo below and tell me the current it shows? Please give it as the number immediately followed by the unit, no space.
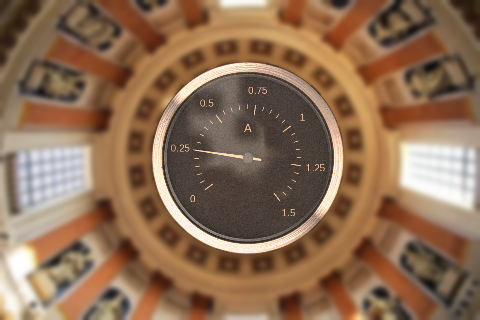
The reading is 0.25A
